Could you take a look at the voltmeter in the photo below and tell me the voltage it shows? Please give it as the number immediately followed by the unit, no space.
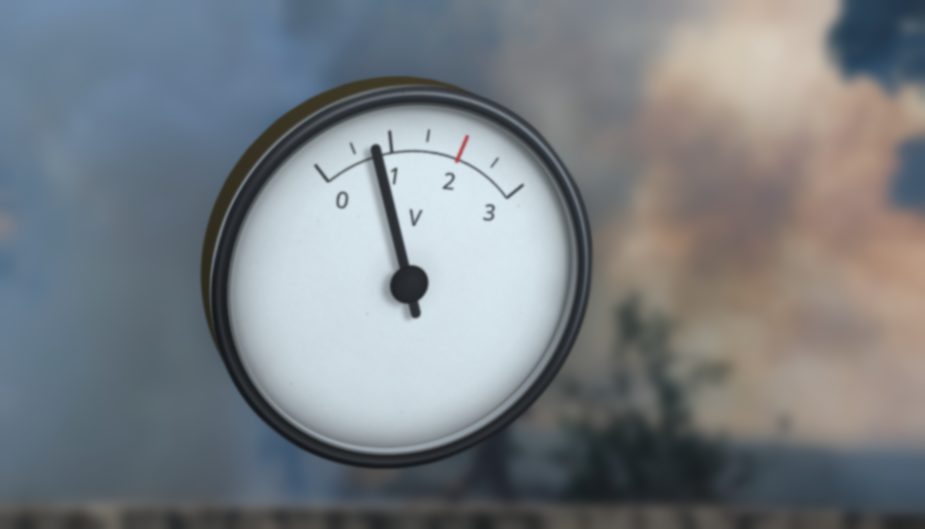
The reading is 0.75V
